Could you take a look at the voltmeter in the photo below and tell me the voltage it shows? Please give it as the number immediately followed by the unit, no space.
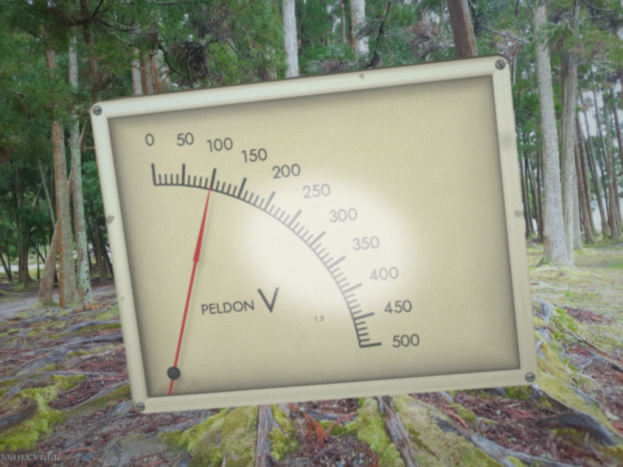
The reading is 100V
